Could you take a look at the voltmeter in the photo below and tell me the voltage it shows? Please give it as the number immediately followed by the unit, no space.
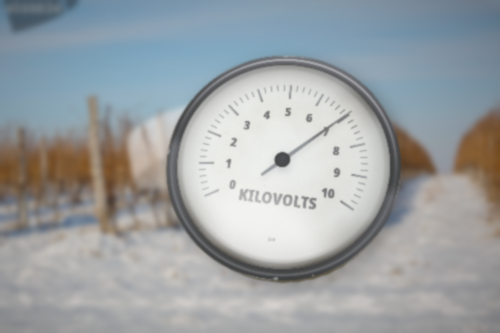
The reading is 7kV
